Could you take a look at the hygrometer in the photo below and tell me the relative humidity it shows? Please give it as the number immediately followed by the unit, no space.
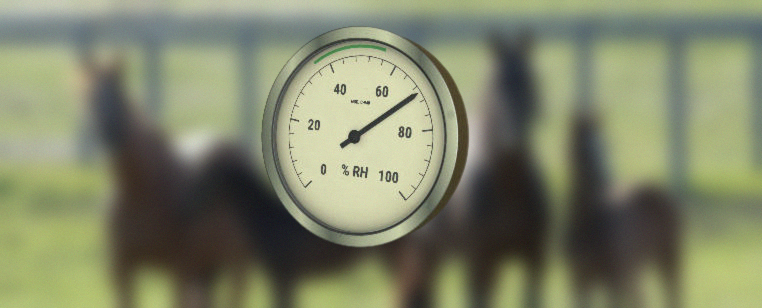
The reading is 70%
